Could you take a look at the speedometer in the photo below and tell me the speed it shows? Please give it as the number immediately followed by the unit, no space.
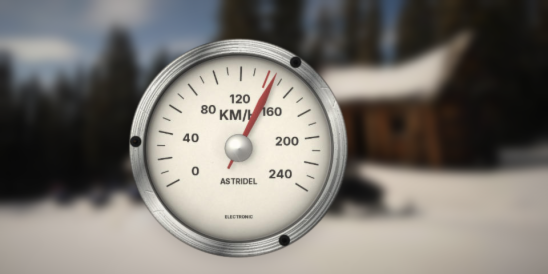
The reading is 145km/h
